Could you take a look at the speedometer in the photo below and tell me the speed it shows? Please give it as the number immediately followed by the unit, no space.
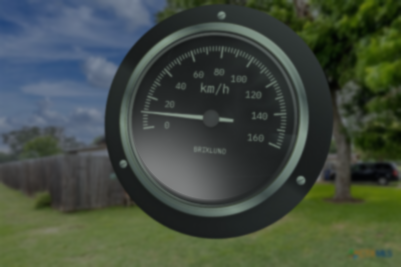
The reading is 10km/h
